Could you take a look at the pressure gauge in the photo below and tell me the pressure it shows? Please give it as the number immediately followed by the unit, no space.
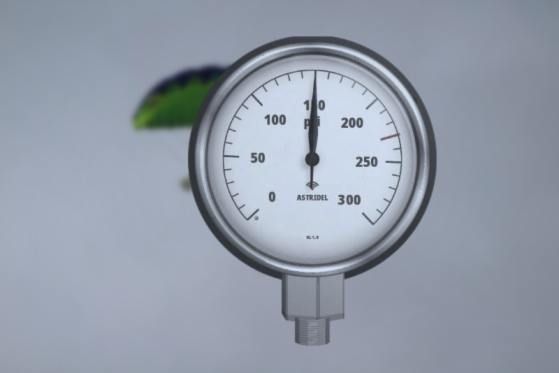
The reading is 150psi
